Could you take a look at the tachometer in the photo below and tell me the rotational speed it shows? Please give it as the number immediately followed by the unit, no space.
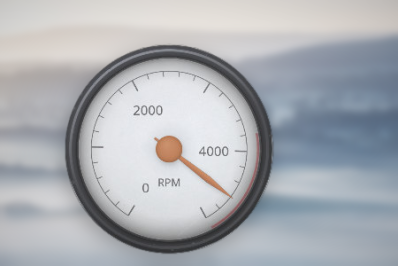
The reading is 4600rpm
